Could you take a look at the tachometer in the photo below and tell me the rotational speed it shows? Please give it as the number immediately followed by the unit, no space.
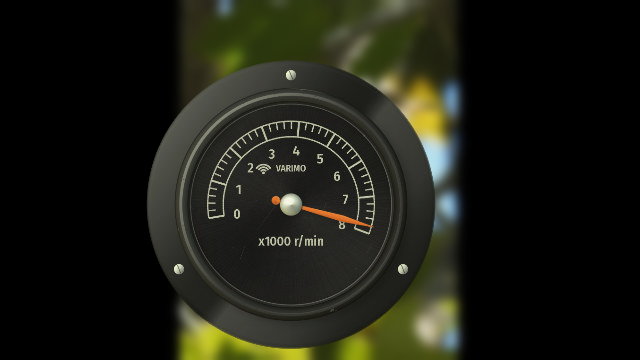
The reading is 7800rpm
